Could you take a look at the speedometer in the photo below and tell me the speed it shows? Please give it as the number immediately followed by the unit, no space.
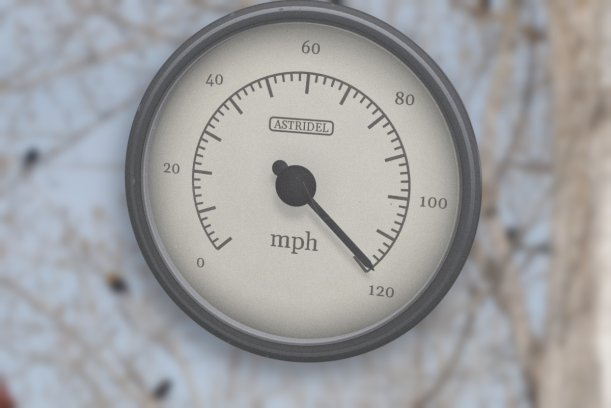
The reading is 118mph
